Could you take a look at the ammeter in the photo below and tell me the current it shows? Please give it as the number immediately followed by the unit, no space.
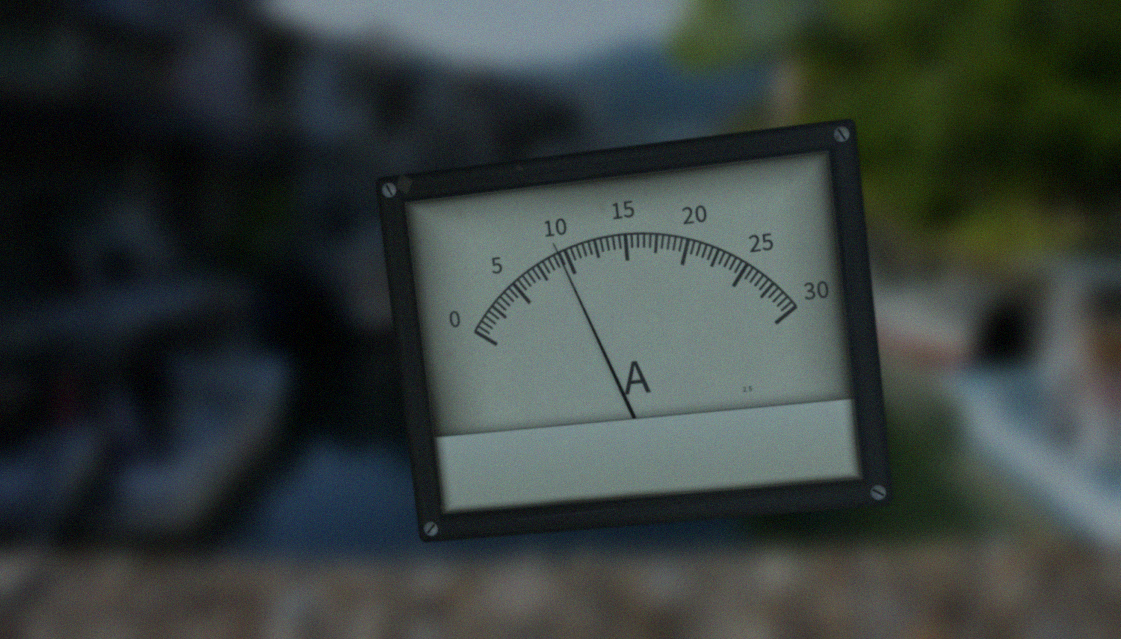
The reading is 9.5A
